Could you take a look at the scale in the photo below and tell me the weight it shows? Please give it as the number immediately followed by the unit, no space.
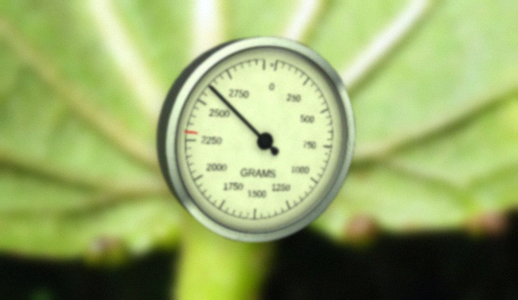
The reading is 2600g
